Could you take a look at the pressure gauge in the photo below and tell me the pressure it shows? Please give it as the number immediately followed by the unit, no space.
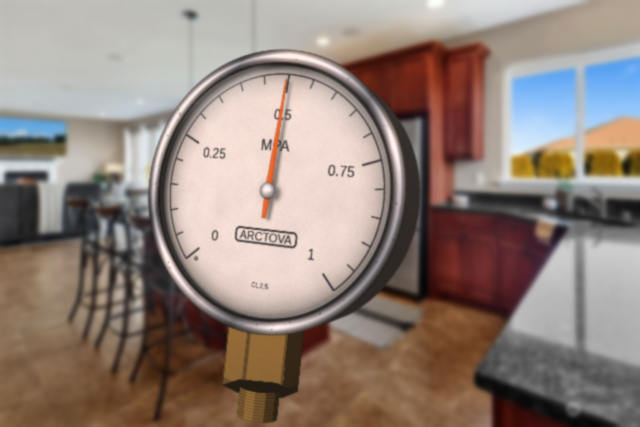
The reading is 0.5MPa
